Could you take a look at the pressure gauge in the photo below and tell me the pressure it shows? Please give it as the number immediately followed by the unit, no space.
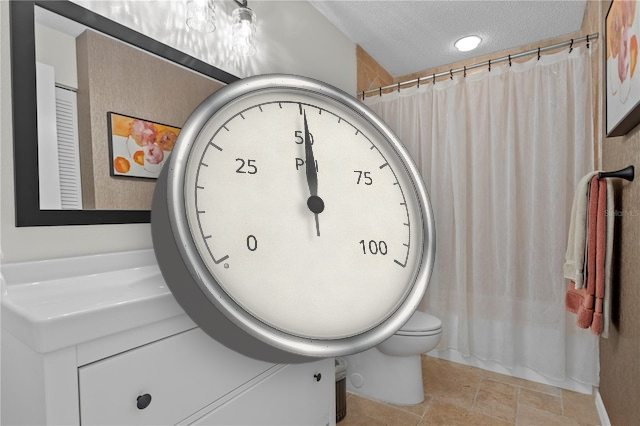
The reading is 50psi
